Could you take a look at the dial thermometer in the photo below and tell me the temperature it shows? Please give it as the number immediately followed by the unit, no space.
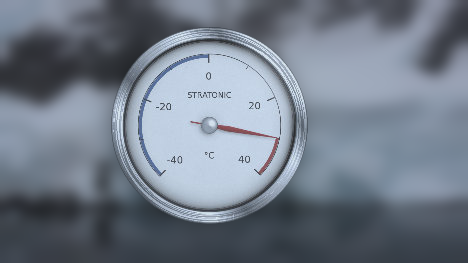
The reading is 30°C
